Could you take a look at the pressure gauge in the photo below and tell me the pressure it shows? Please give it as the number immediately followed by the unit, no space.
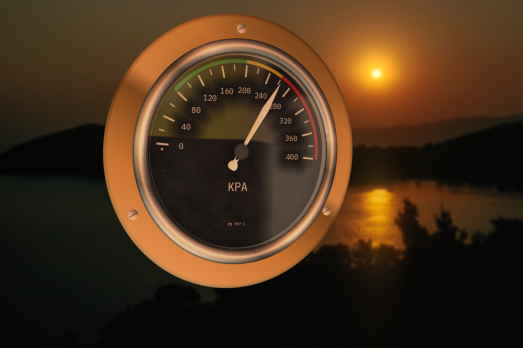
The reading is 260kPa
